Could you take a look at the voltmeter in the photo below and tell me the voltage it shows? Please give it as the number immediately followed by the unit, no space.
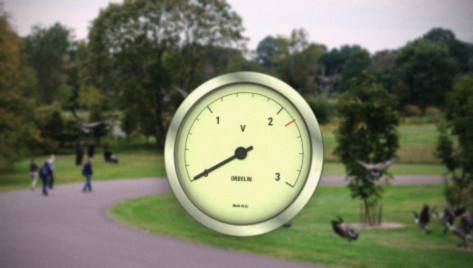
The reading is 0V
